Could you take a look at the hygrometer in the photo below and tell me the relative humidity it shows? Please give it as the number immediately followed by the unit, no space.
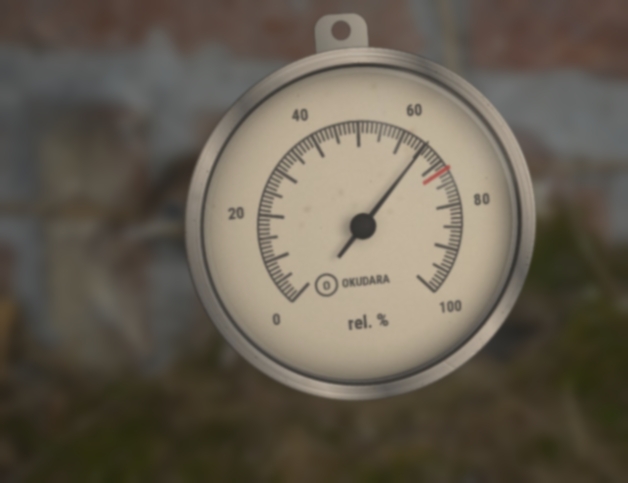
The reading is 65%
